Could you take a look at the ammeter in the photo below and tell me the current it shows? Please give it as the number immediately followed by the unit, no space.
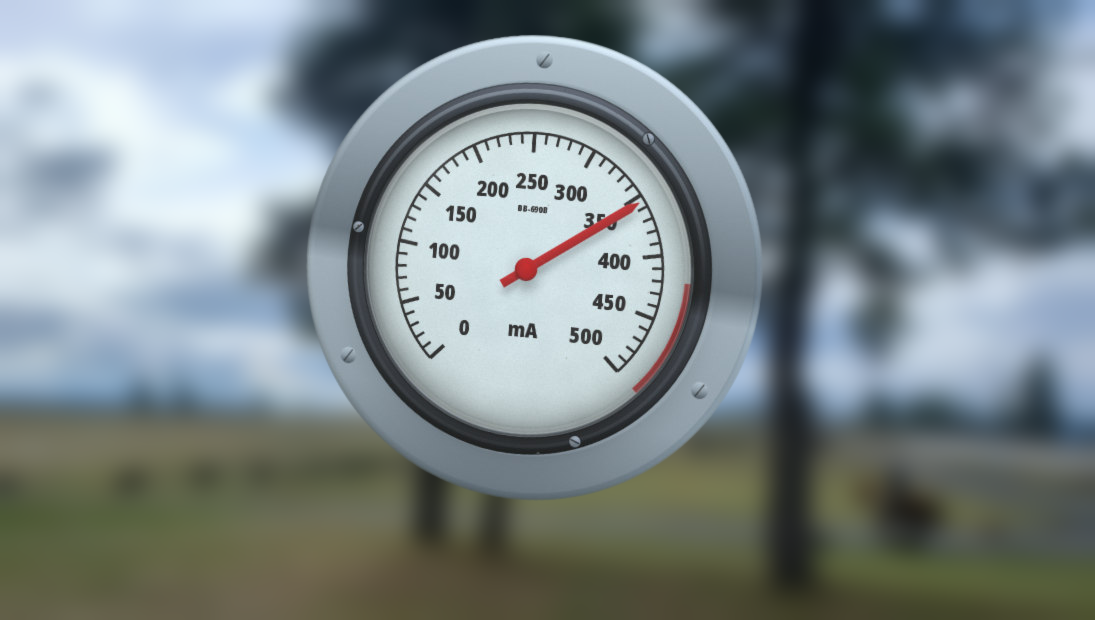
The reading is 355mA
